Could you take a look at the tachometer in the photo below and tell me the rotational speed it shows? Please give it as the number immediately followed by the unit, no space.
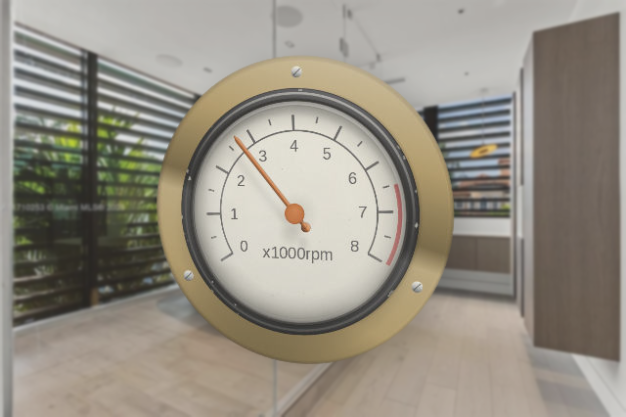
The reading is 2750rpm
